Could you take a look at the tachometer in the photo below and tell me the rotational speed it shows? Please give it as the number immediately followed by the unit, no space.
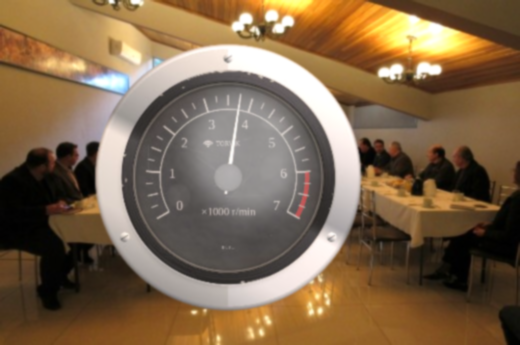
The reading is 3750rpm
